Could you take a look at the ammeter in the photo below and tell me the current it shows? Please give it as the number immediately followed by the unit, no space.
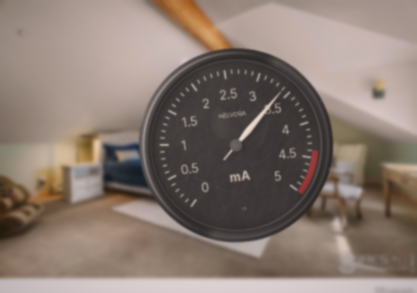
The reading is 3.4mA
